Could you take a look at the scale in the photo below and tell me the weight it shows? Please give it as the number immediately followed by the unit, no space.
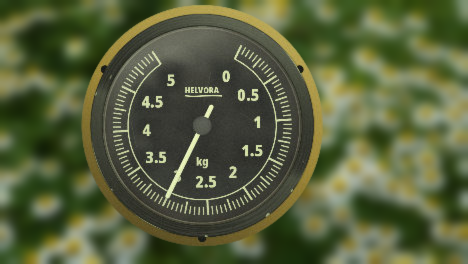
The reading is 3kg
